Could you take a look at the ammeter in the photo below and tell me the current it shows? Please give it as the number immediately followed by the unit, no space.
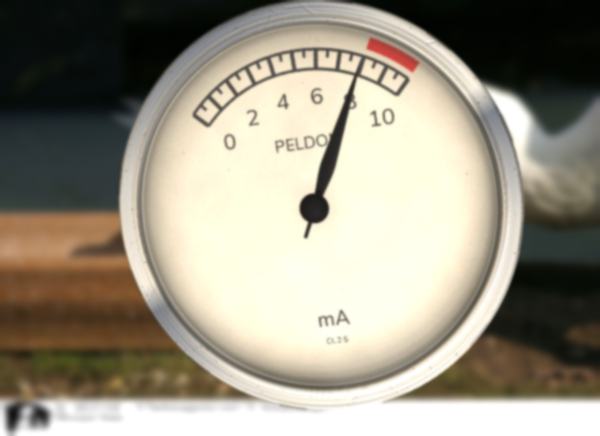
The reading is 8mA
